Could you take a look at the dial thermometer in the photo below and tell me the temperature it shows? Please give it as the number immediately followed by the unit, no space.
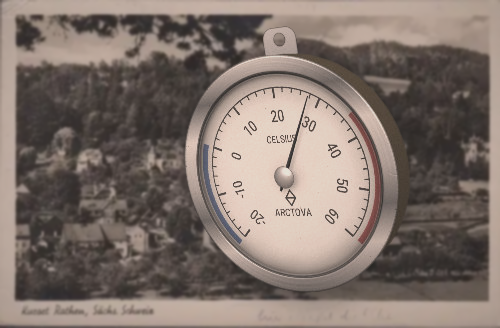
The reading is 28°C
